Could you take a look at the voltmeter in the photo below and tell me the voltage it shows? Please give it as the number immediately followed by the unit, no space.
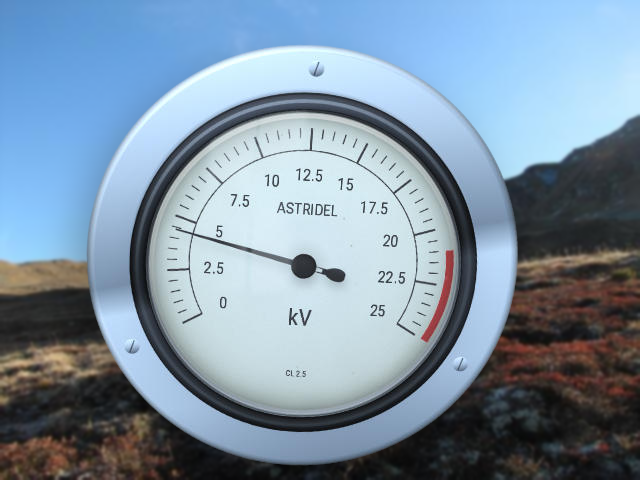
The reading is 4.5kV
